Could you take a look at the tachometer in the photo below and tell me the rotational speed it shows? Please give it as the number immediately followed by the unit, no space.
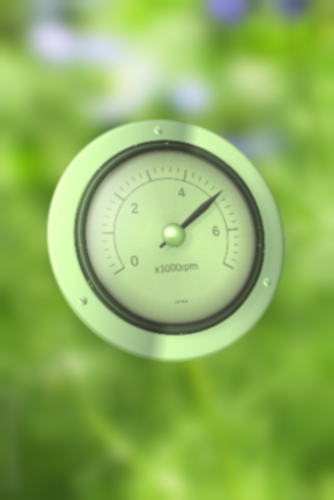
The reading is 5000rpm
